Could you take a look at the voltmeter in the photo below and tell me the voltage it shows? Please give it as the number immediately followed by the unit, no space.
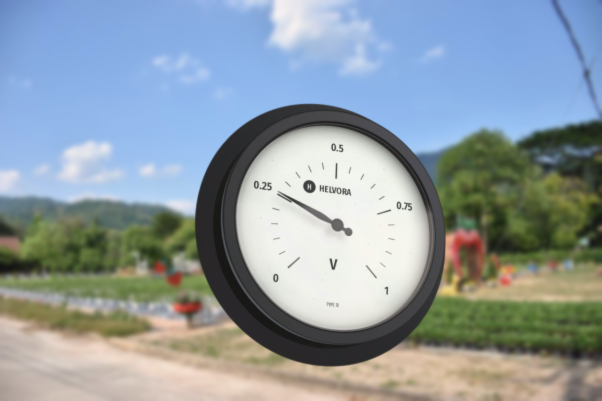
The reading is 0.25V
